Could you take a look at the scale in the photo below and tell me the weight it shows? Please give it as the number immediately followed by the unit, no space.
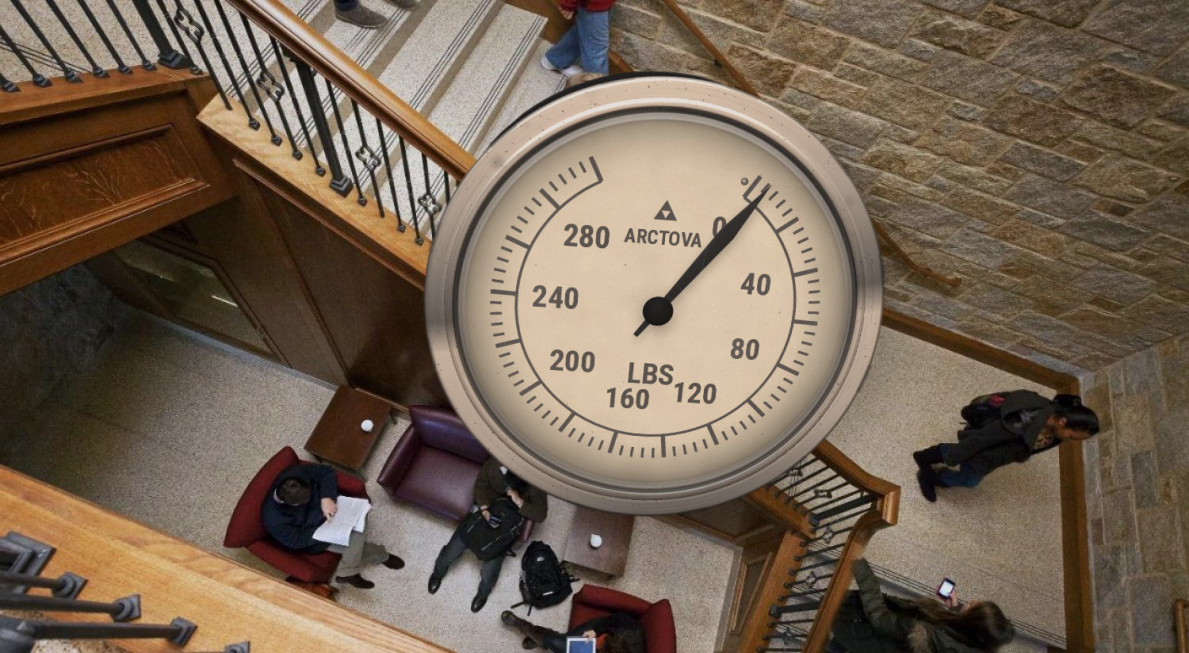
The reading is 4lb
